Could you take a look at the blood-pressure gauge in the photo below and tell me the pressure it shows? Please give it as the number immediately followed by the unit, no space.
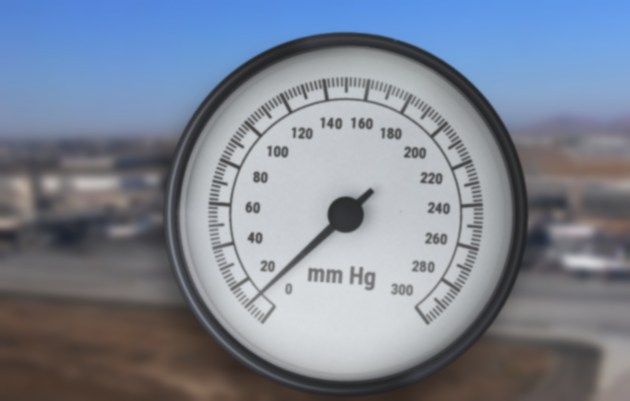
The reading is 10mmHg
